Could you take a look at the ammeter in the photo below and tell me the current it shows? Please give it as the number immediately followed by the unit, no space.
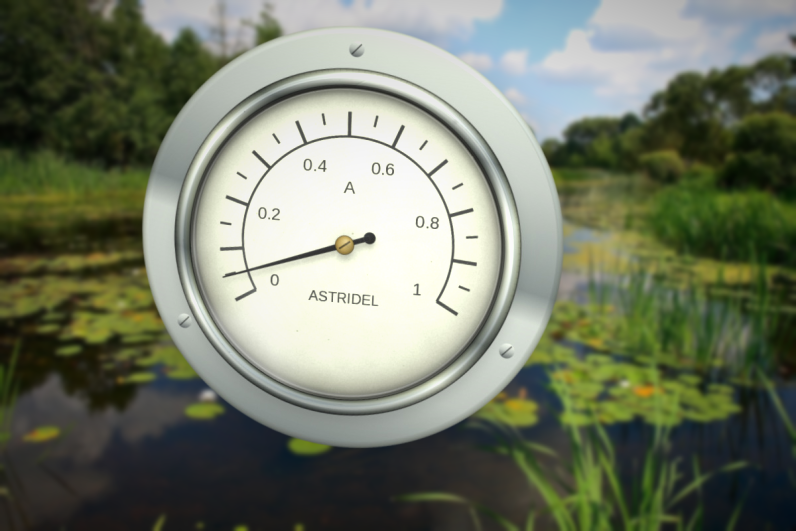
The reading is 0.05A
